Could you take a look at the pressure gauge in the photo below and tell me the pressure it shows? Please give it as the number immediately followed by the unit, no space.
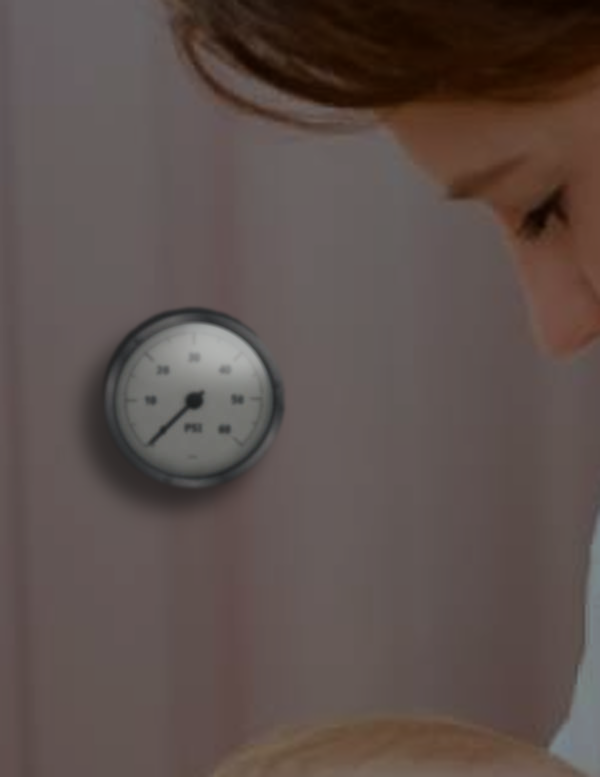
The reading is 0psi
